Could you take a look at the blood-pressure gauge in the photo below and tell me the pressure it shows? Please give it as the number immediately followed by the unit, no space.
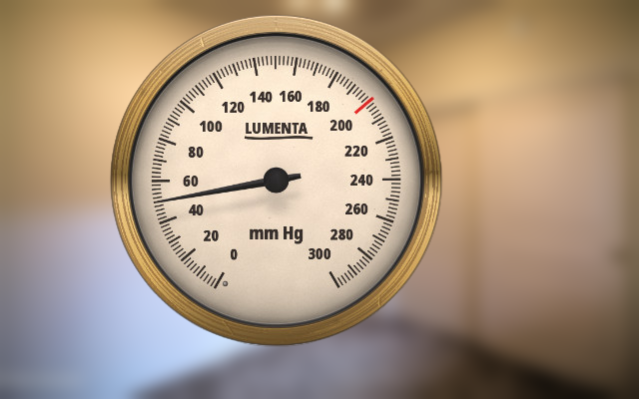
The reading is 50mmHg
